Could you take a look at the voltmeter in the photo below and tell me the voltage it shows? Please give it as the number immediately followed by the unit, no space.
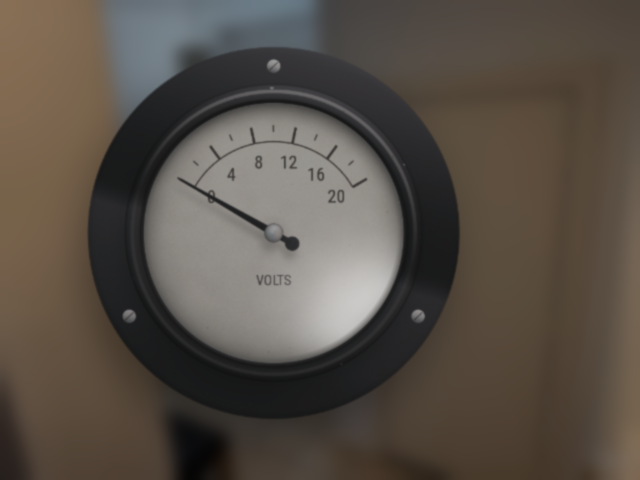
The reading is 0V
